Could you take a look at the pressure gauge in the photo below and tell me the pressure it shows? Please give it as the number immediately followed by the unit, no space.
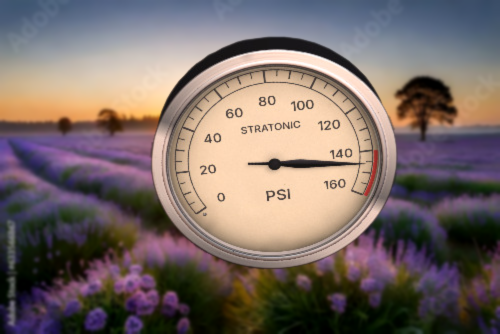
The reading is 145psi
